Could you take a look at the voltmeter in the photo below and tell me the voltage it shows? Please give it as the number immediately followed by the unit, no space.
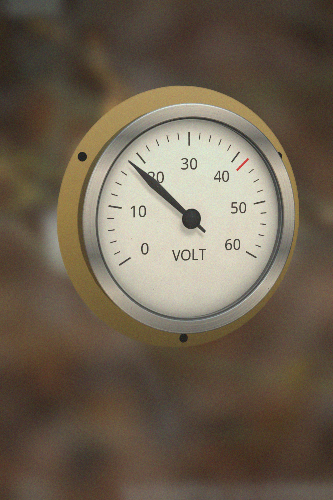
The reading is 18V
